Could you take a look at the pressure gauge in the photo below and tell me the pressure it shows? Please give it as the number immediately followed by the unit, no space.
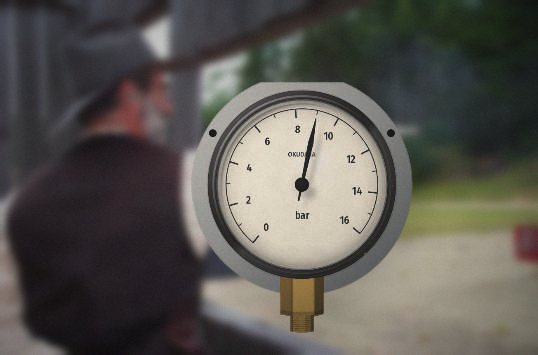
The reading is 9bar
